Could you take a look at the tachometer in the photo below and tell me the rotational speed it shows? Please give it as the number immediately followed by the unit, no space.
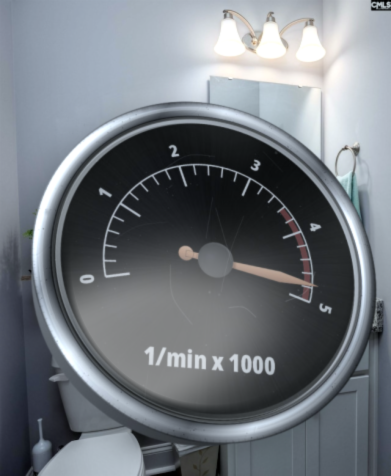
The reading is 4800rpm
